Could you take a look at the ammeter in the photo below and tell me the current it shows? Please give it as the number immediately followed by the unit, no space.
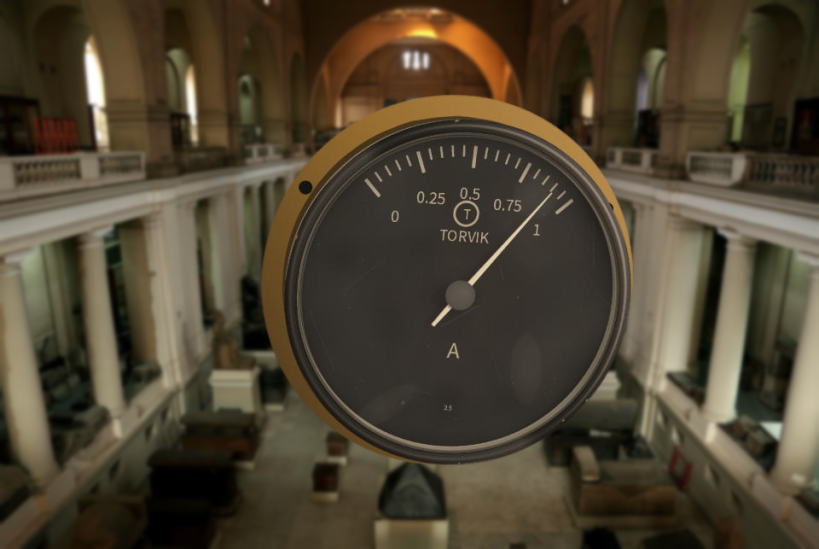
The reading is 0.9A
